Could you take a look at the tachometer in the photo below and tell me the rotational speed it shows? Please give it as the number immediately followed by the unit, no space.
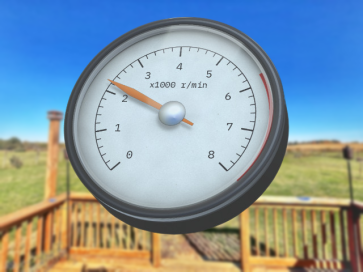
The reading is 2200rpm
